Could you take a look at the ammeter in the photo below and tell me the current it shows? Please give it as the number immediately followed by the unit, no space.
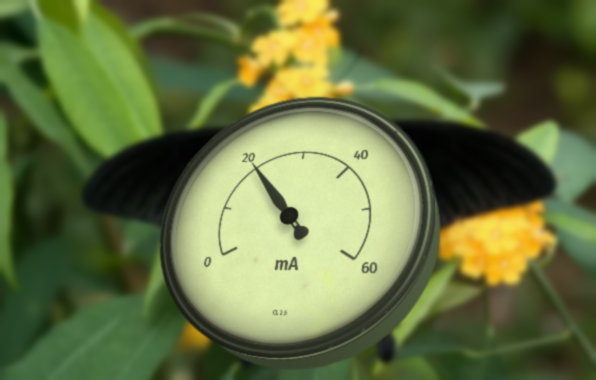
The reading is 20mA
